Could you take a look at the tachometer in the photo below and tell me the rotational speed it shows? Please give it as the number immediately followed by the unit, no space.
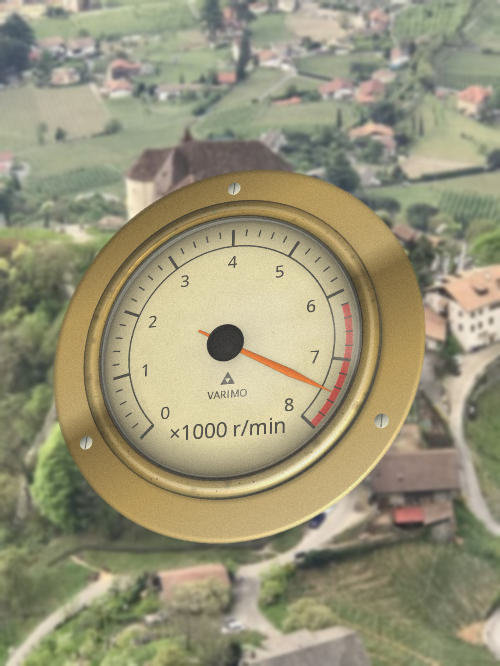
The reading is 7500rpm
